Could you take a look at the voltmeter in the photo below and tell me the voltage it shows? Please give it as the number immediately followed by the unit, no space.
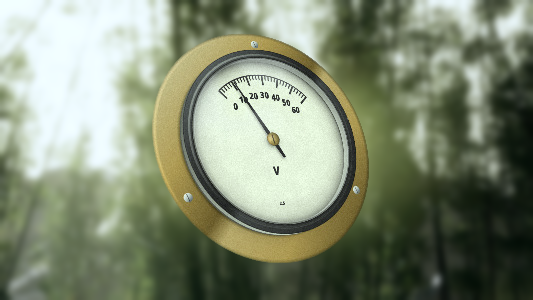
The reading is 10V
